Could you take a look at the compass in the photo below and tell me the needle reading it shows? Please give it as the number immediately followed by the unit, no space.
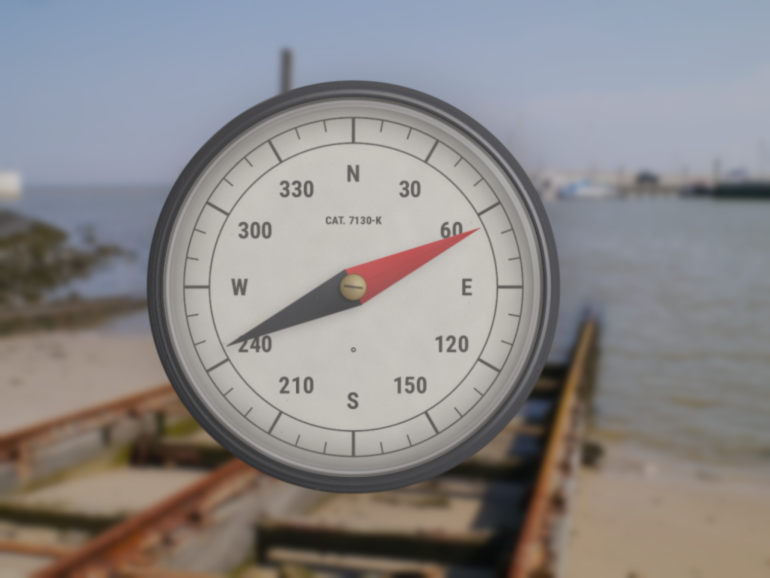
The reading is 65°
